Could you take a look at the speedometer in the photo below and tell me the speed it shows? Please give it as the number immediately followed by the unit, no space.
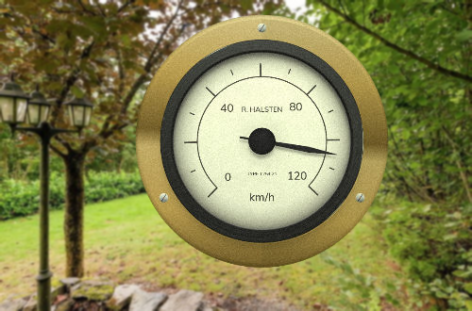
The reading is 105km/h
